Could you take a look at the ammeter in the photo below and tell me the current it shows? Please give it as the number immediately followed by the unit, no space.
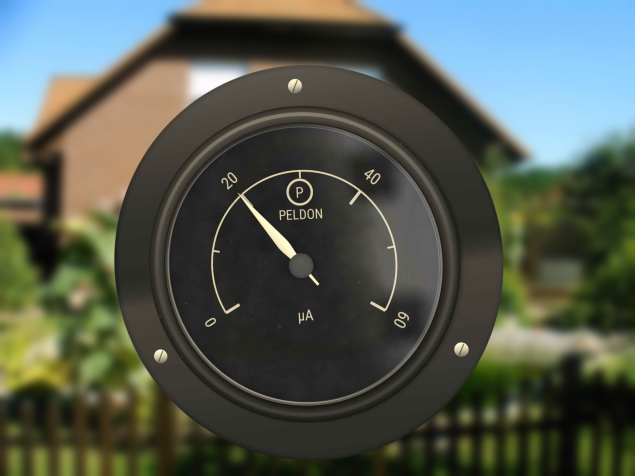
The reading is 20µA
